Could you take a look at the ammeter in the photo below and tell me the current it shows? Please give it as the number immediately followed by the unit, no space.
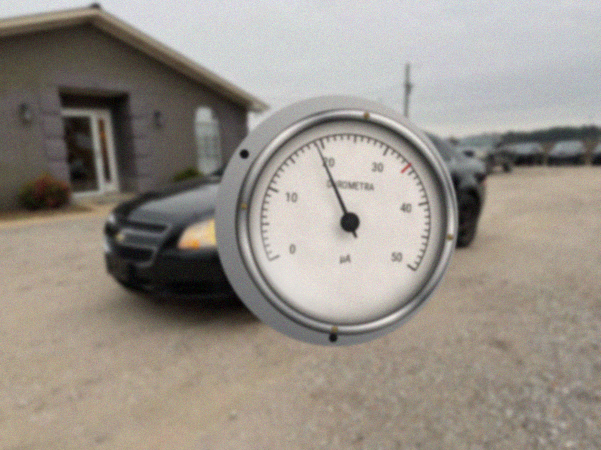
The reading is 19µA
